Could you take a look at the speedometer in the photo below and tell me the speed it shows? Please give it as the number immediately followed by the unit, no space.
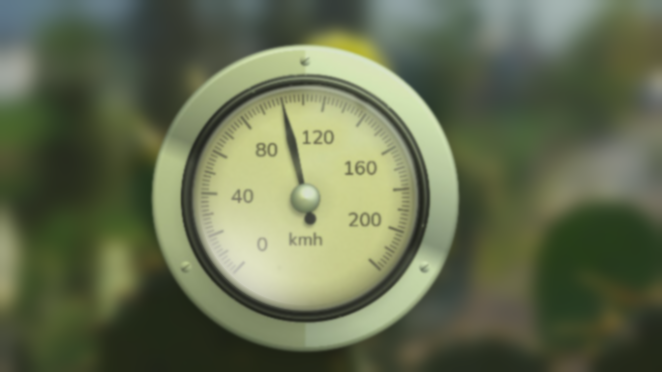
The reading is 100km/h
